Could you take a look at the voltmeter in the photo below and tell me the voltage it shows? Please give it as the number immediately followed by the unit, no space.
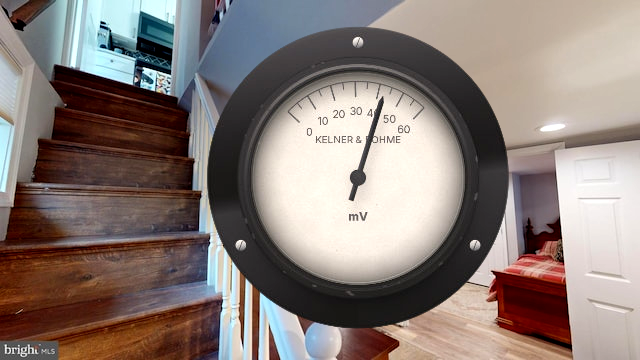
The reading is 42.5mV
